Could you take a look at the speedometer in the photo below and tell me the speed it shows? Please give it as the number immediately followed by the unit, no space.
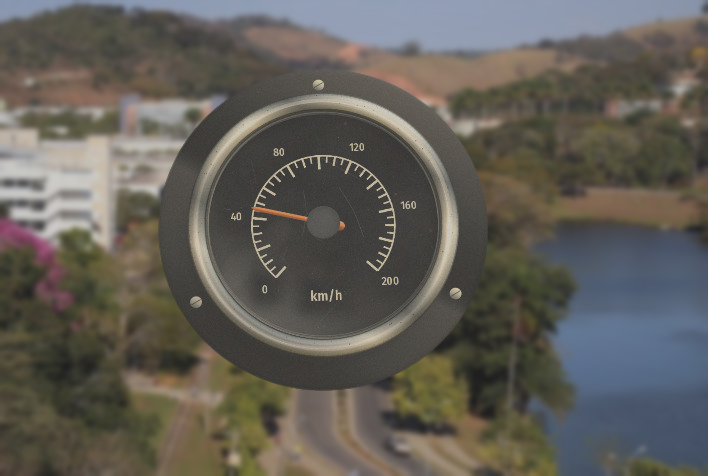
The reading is 45km/h
